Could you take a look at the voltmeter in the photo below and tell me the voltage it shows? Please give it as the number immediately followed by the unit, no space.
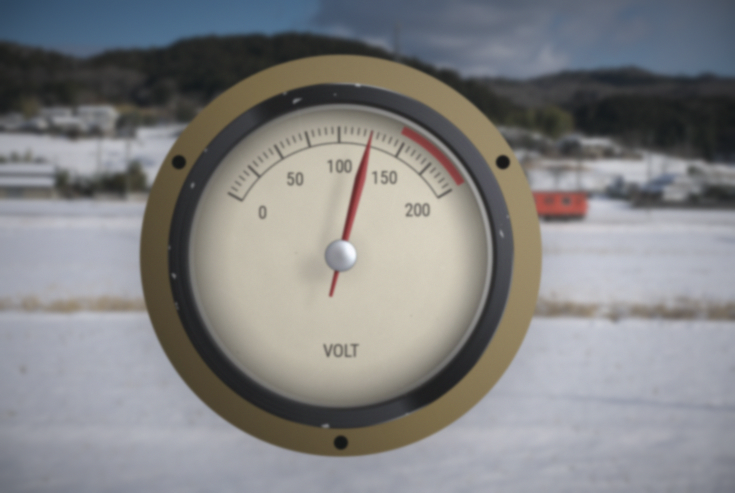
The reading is 125V
